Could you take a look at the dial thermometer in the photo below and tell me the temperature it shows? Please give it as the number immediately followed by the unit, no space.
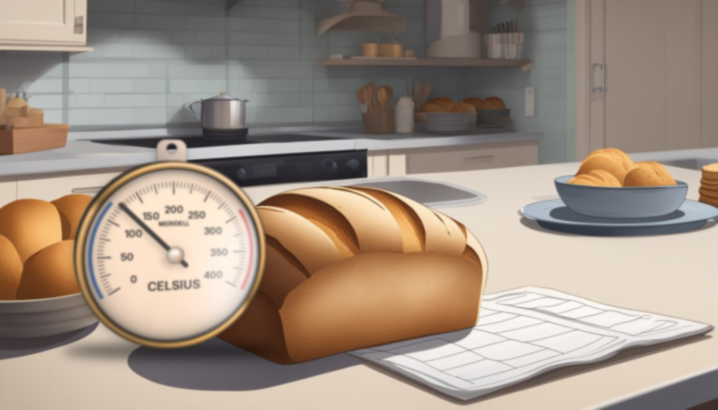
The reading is 125°C
